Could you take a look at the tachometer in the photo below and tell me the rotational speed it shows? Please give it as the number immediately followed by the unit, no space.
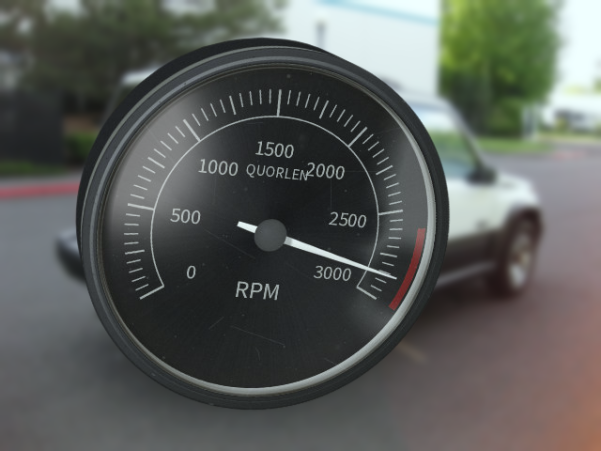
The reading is 2850rpm
